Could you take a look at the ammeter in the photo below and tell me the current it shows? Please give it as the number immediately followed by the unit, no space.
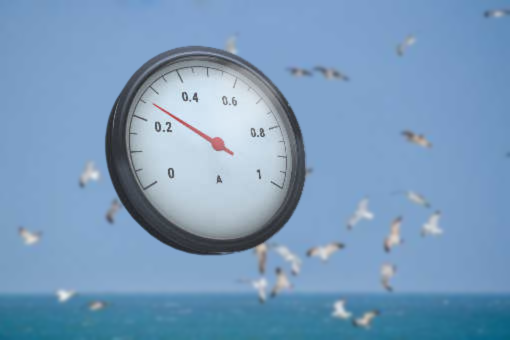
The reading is 0.25A
